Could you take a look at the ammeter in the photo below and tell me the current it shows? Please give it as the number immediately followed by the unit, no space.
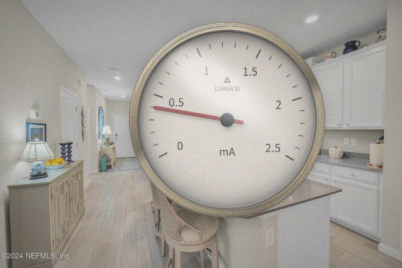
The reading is 0.4mA
